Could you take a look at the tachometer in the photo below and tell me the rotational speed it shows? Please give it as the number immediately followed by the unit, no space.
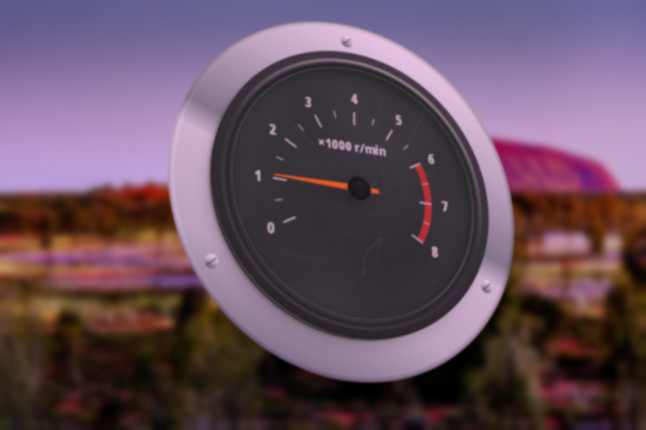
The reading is 1000rpm
